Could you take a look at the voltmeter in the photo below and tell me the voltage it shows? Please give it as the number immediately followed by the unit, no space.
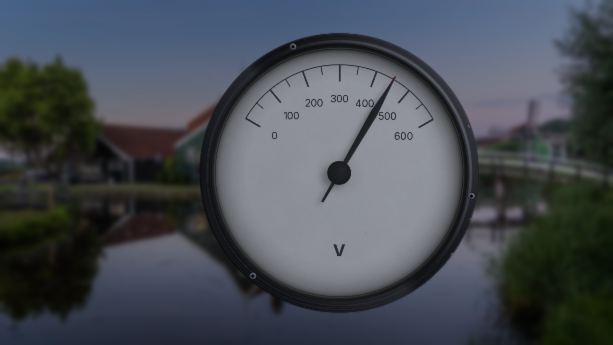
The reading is 450V
